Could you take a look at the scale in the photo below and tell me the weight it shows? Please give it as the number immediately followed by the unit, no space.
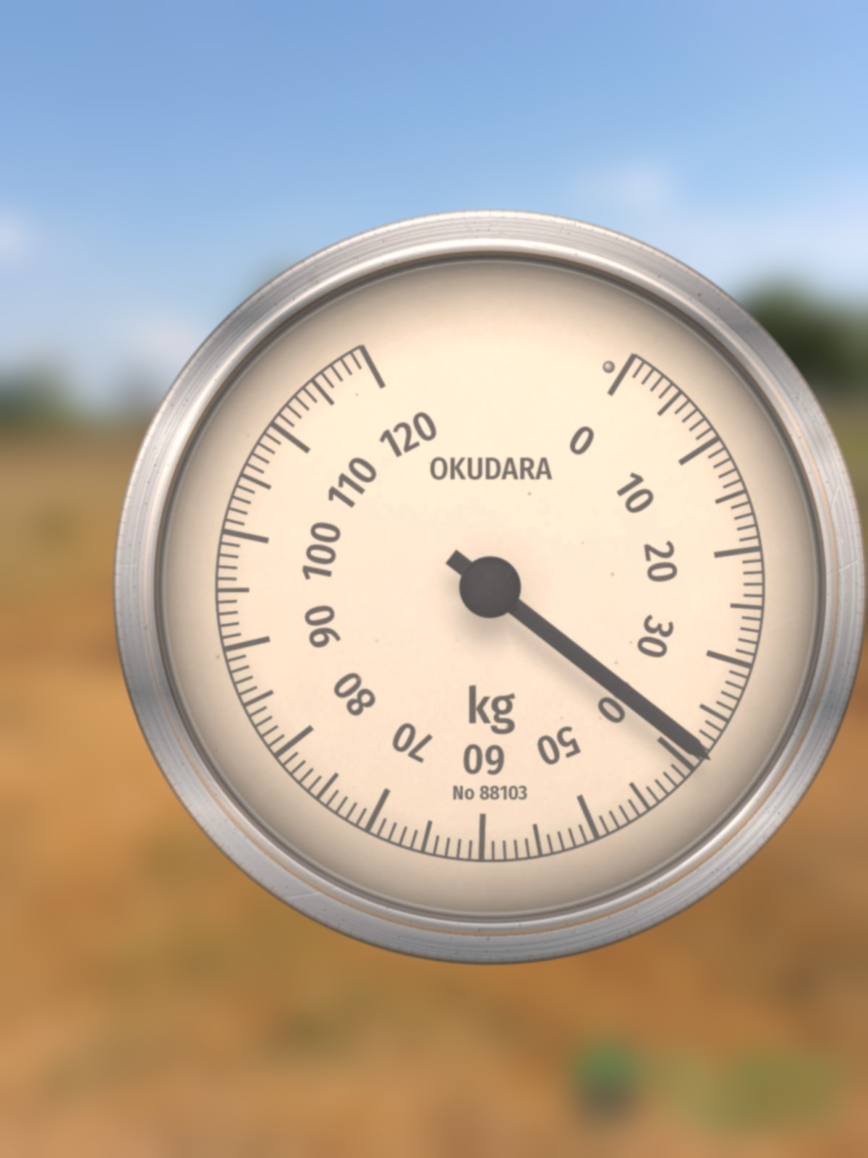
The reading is 38.5kg
